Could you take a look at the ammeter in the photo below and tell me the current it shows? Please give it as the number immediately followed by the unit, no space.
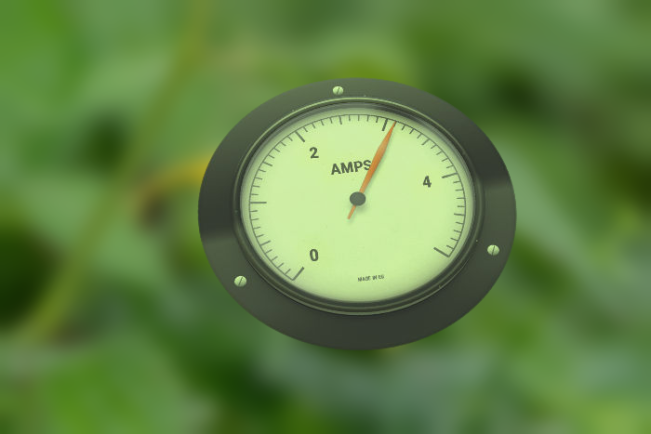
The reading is 3.1A
